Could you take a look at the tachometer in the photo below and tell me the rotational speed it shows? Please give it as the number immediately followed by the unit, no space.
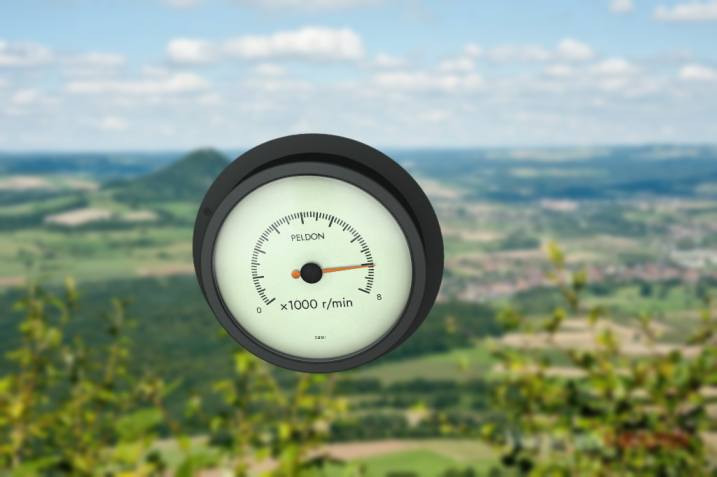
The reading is 7000rpm
